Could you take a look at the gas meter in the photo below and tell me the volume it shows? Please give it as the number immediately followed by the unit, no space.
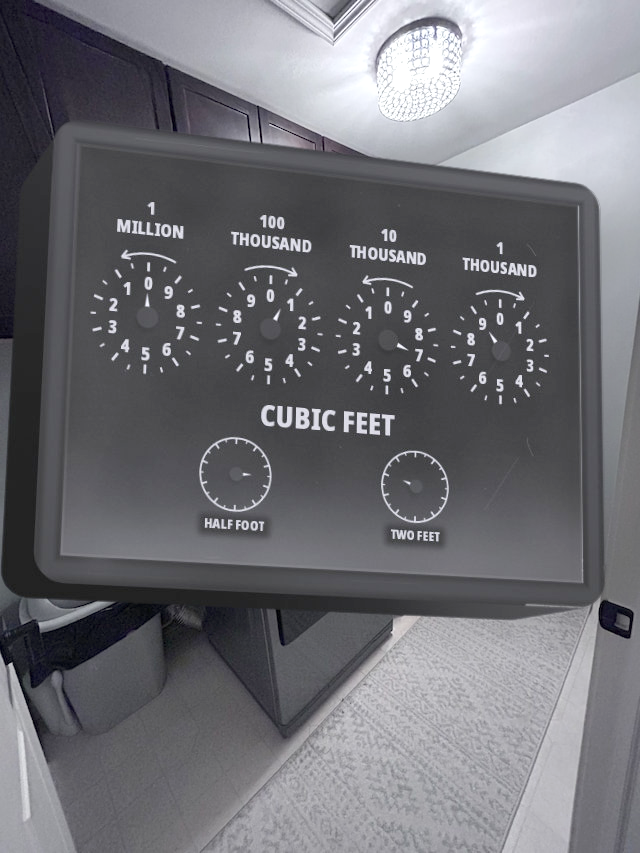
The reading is 6900ft³
